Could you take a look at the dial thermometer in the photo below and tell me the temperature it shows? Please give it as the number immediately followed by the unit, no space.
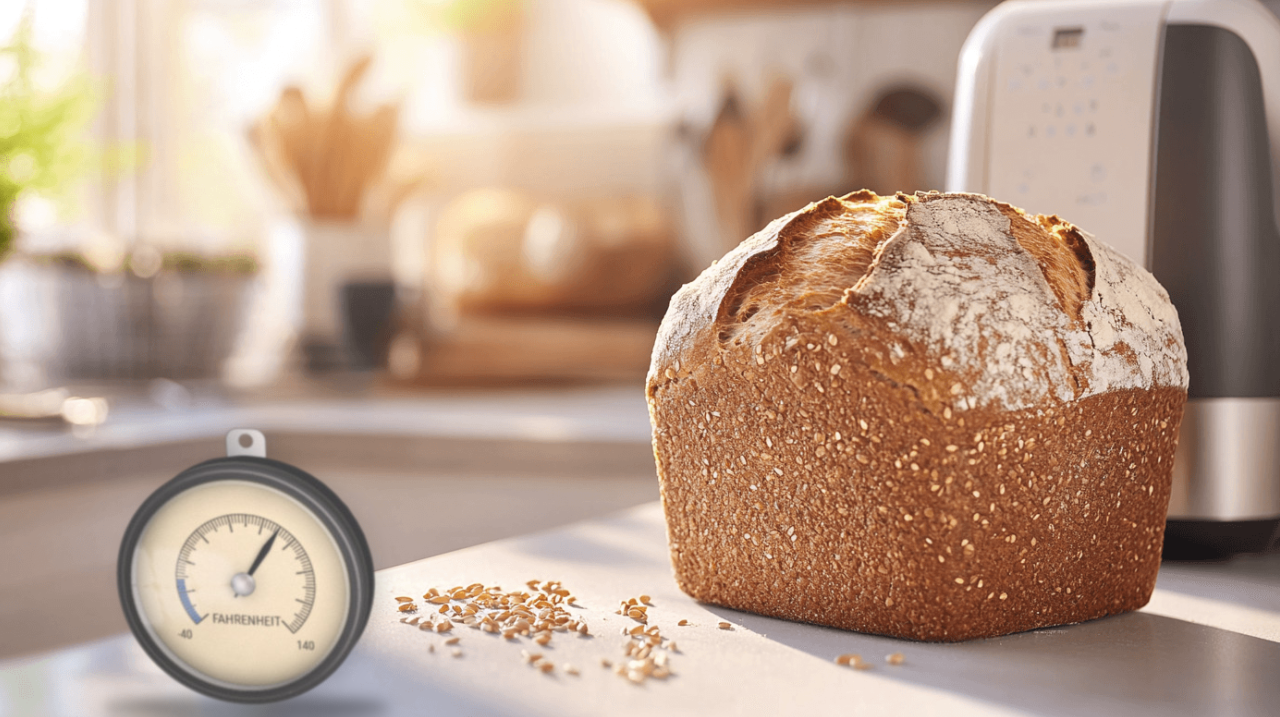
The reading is 70°F
